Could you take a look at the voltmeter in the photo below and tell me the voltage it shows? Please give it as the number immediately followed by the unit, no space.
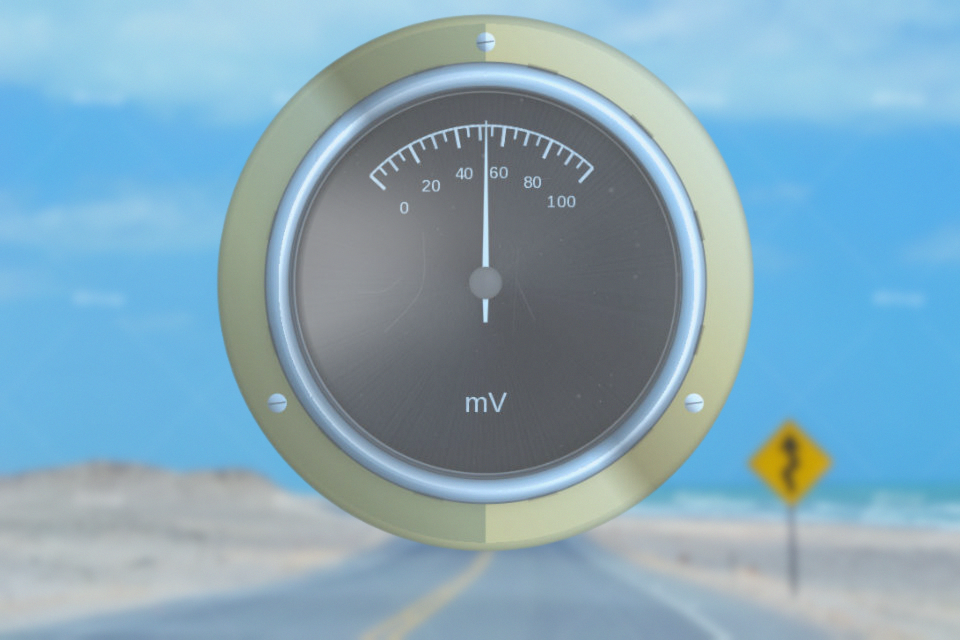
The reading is 52.5mV
